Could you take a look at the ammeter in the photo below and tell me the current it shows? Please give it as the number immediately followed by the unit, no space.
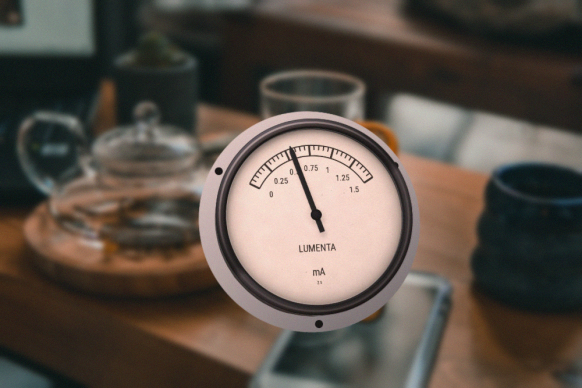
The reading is 0.55mA
